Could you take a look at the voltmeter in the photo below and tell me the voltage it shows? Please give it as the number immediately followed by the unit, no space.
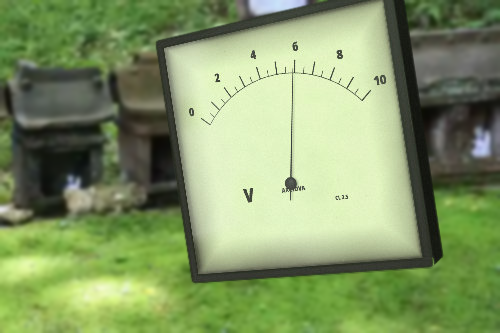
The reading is 6V
